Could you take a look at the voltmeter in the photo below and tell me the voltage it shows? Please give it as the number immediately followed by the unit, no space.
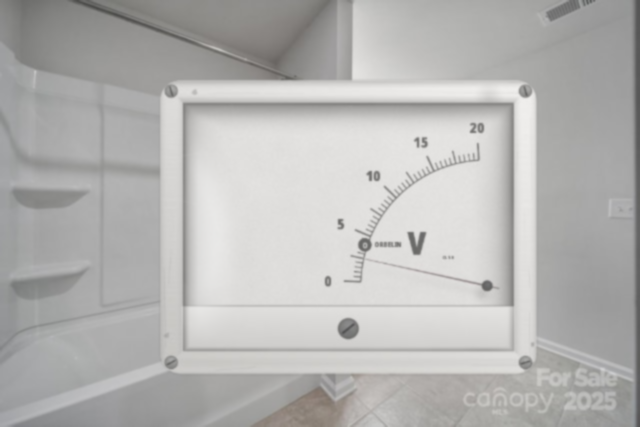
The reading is 2.5V
